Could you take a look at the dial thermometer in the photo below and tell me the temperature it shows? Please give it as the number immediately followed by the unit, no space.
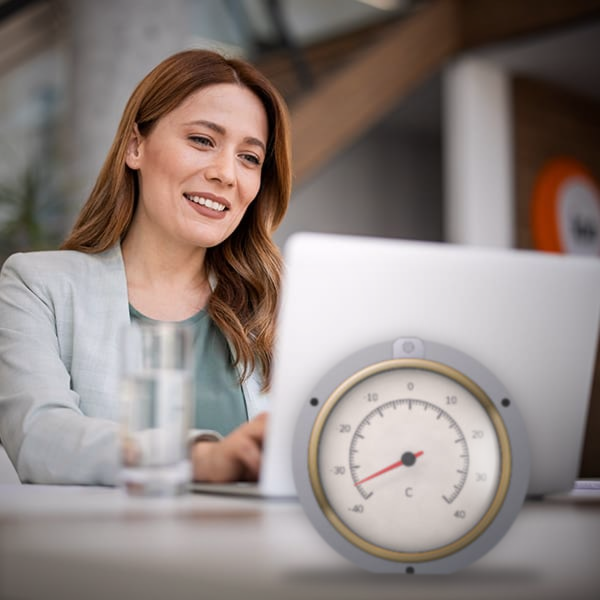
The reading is -35°C
